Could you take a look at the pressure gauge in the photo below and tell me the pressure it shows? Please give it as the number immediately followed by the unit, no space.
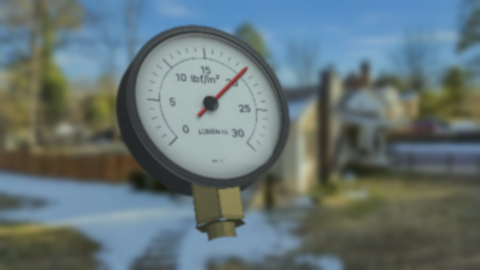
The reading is 20psi
